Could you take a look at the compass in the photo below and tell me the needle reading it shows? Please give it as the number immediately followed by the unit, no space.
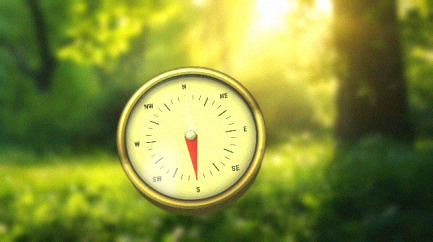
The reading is 180°
